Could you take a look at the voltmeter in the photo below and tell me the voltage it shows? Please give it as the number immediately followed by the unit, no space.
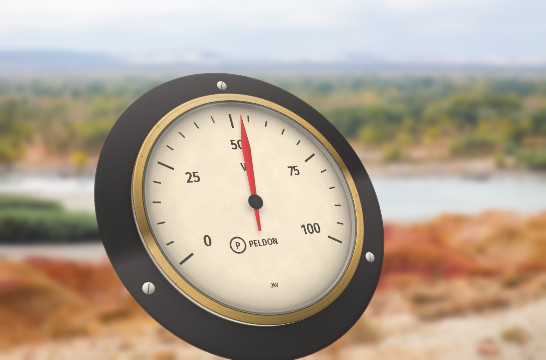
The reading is 52.5V
